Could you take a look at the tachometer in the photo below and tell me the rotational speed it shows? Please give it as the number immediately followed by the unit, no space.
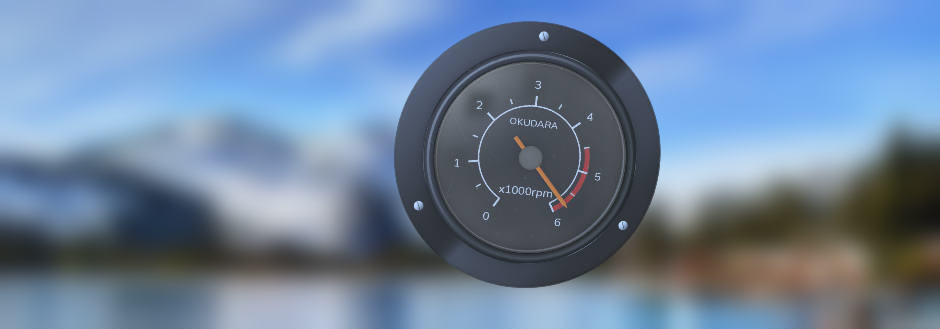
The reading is 5750rpm
